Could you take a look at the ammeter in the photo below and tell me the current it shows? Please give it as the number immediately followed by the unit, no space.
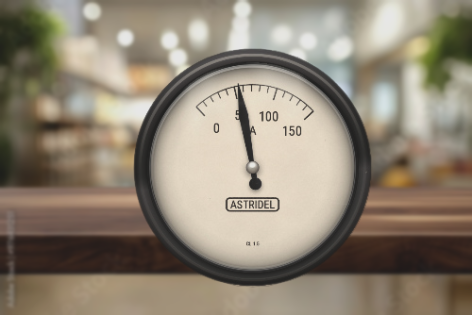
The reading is 55A
